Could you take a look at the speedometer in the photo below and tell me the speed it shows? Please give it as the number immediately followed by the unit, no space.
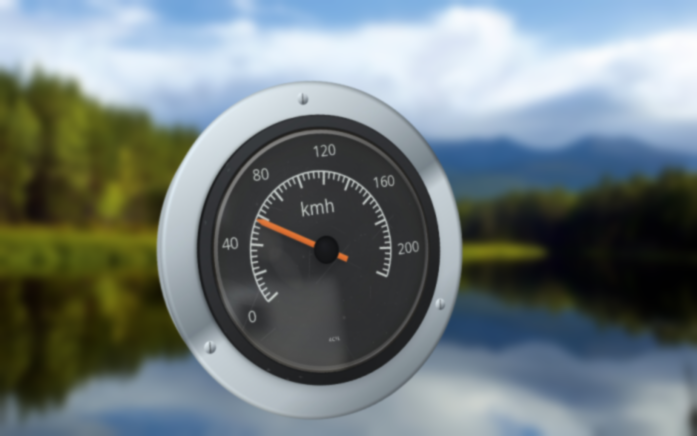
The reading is 56km/h
